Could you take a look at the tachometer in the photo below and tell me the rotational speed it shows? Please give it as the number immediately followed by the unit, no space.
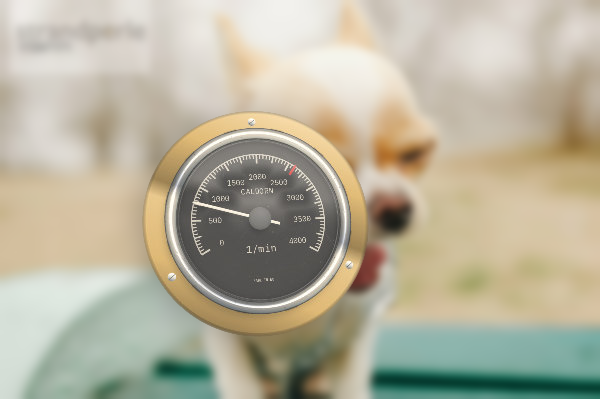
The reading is 750rpm
